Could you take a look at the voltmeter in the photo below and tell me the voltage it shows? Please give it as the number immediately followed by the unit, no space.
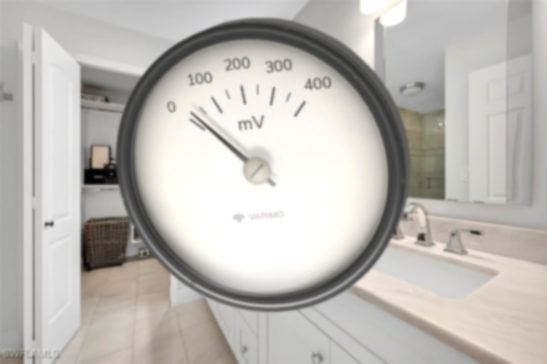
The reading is 25mV
